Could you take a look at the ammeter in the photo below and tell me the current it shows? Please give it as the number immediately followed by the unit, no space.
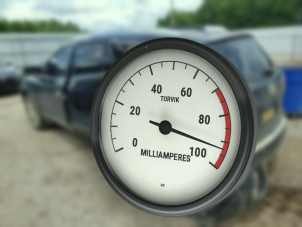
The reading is 92.5mA
